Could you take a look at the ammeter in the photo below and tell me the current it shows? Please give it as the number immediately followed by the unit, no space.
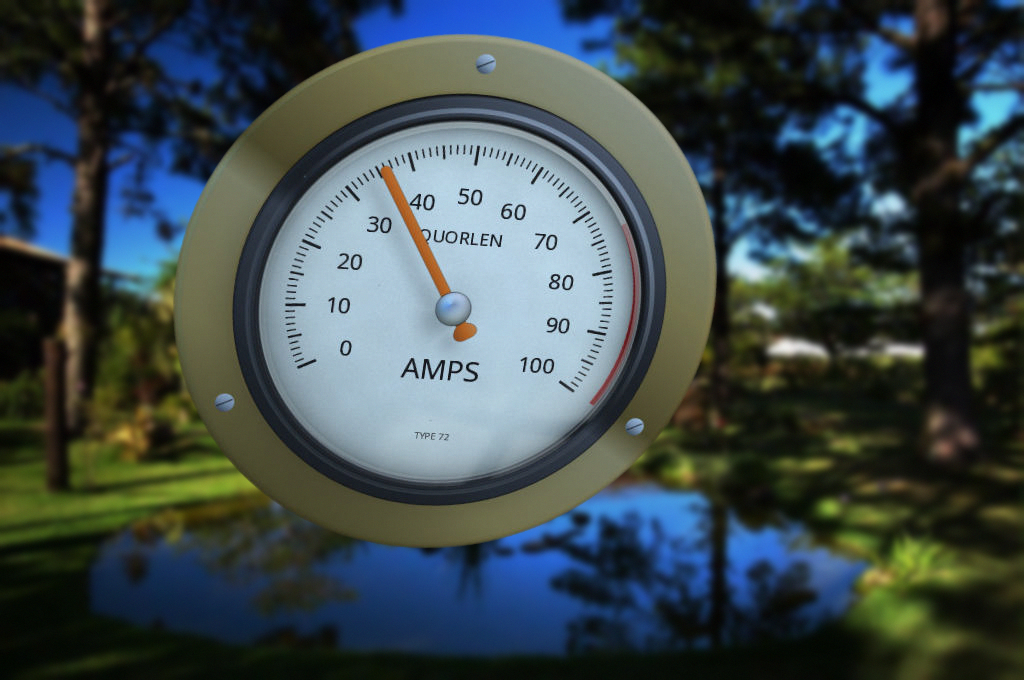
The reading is 36A
